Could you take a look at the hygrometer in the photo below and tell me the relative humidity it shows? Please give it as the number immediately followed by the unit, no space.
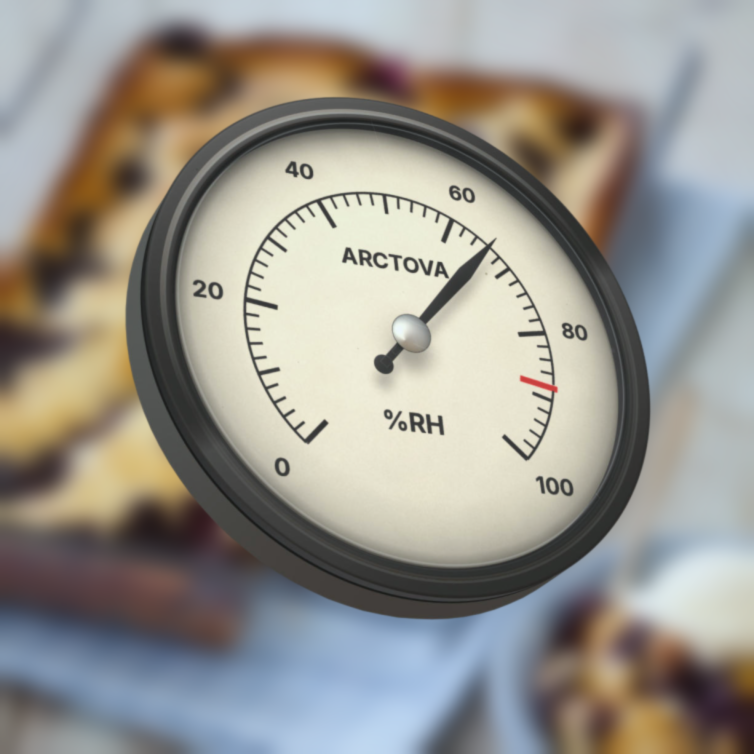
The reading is 66%
